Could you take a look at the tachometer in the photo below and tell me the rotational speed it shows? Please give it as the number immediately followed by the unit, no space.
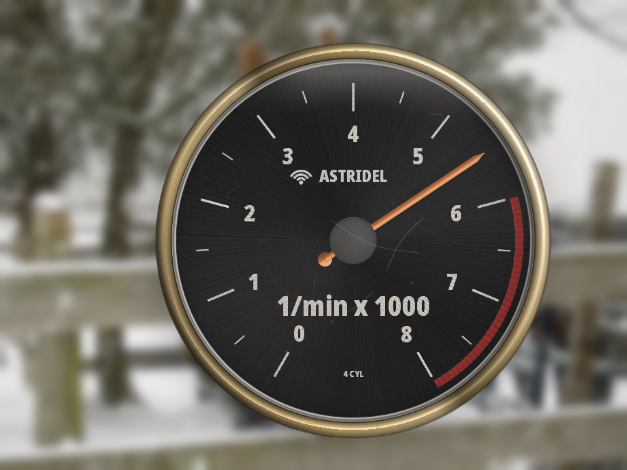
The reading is 5500rpm
